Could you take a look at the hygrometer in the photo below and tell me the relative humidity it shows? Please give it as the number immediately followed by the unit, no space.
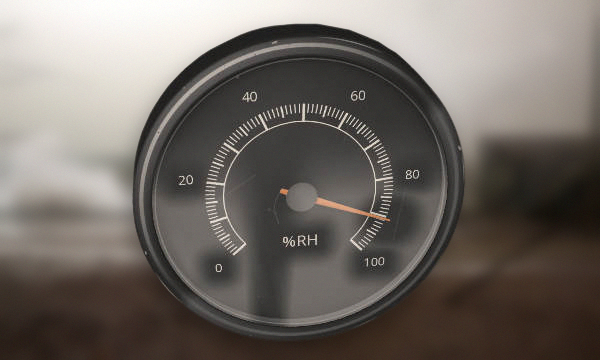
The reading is 90%
